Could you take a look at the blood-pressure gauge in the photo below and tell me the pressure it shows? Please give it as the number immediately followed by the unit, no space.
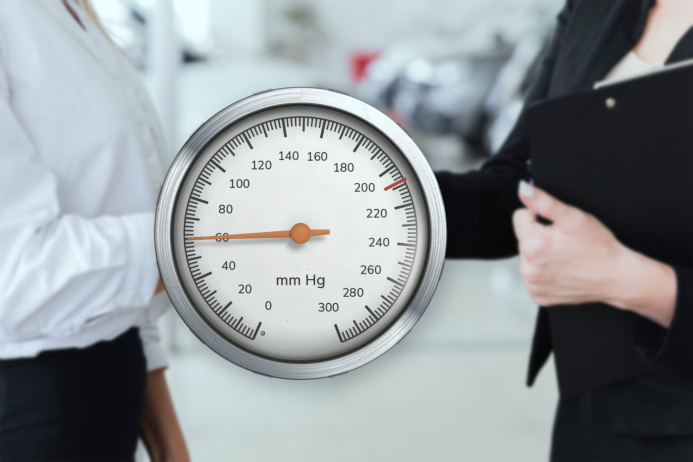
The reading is 60mmHg
